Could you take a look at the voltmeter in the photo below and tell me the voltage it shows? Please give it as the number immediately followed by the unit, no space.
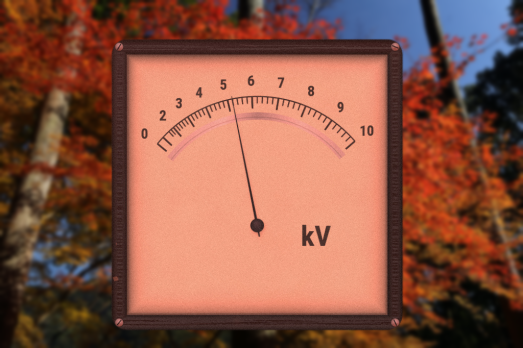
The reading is 5.2kV
